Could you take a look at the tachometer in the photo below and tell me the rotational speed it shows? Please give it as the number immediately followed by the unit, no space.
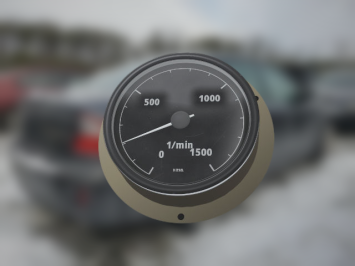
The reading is 200rpm
